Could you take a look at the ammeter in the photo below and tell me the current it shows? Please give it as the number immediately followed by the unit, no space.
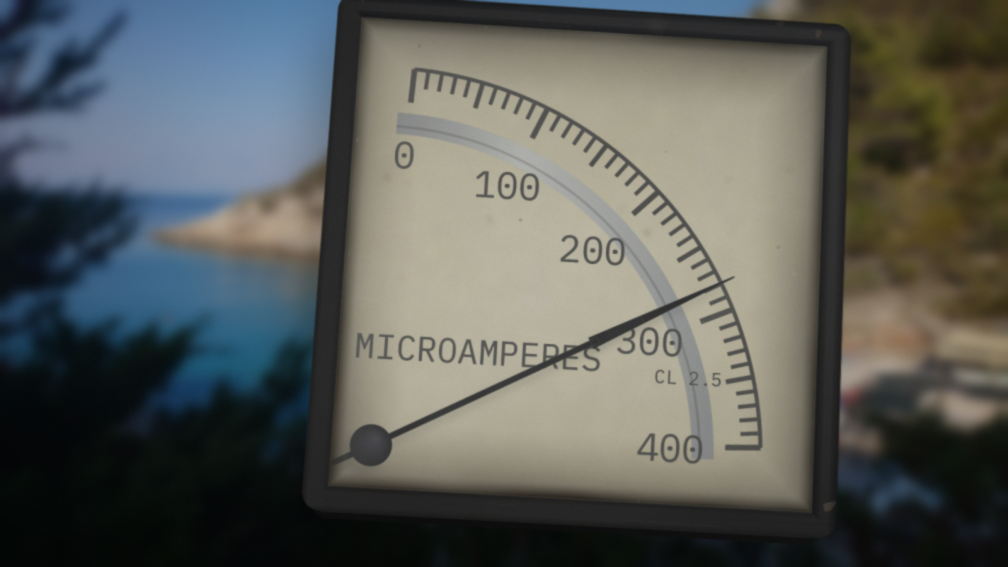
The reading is 280µA
